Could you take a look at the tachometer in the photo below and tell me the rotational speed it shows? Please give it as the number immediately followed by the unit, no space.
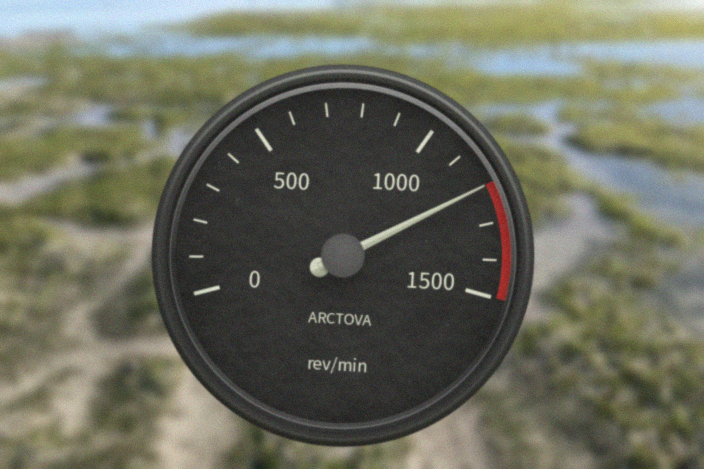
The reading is 1200rpm
